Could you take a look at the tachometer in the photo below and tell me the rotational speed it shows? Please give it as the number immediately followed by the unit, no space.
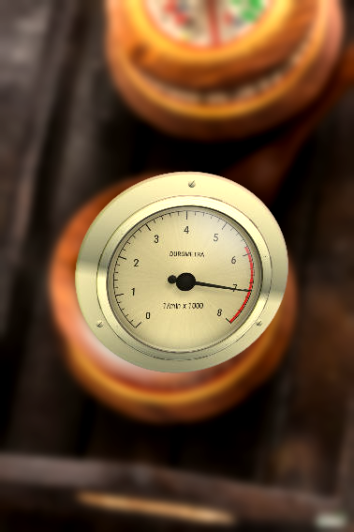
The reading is 7000rpm
